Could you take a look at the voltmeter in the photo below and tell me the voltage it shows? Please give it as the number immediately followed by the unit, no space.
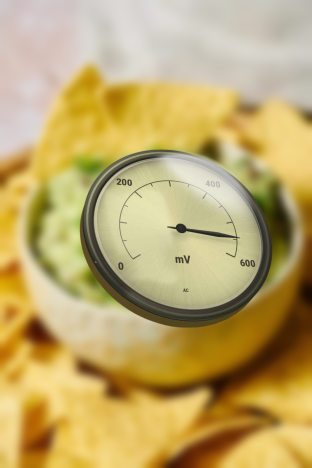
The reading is 550mV
